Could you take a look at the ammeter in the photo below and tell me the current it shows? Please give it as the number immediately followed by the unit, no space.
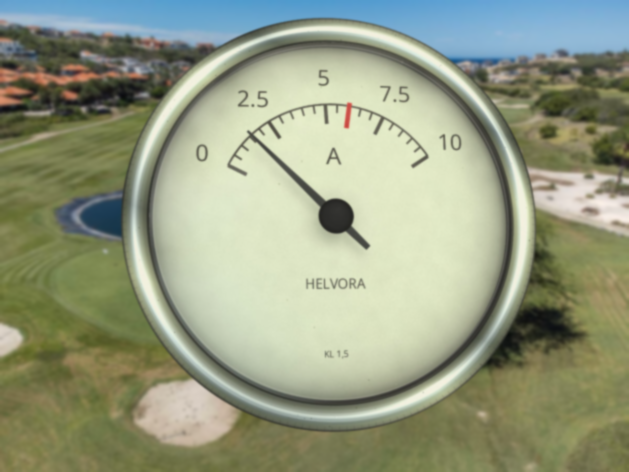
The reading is 1.5A
